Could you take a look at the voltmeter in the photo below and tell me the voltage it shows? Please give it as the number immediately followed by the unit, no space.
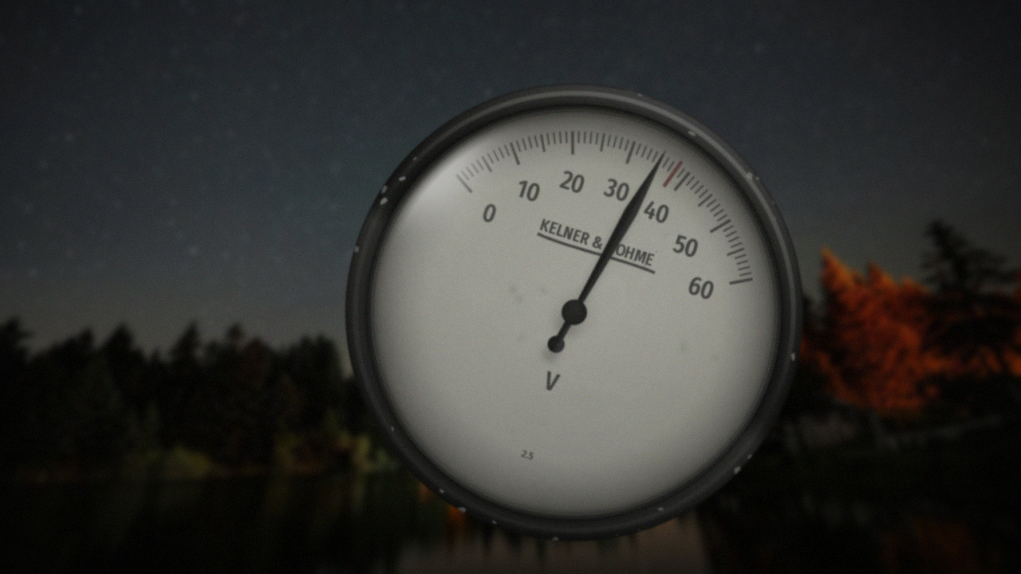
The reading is 35V
